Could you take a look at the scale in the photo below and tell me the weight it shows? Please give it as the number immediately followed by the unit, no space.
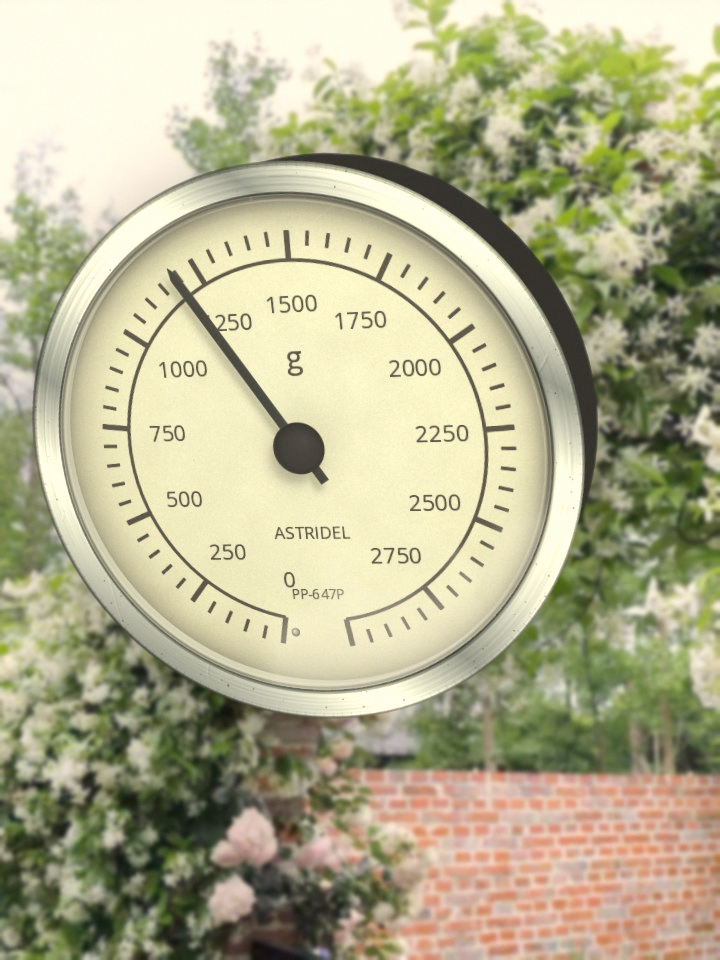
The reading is 1200g
